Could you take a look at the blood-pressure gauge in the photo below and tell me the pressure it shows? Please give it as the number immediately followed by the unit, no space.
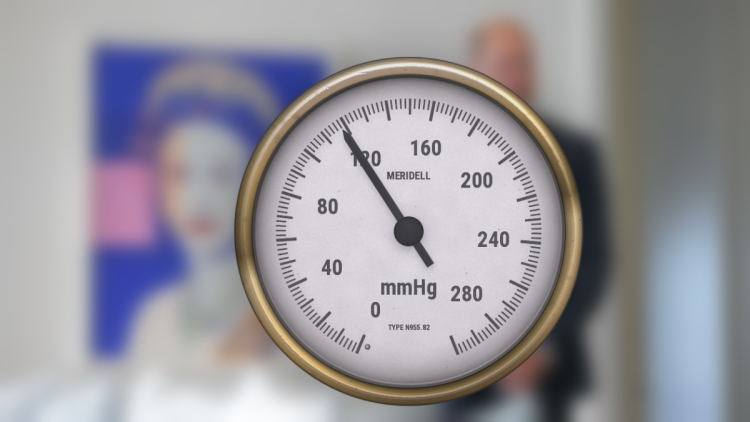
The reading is 118mmHg
